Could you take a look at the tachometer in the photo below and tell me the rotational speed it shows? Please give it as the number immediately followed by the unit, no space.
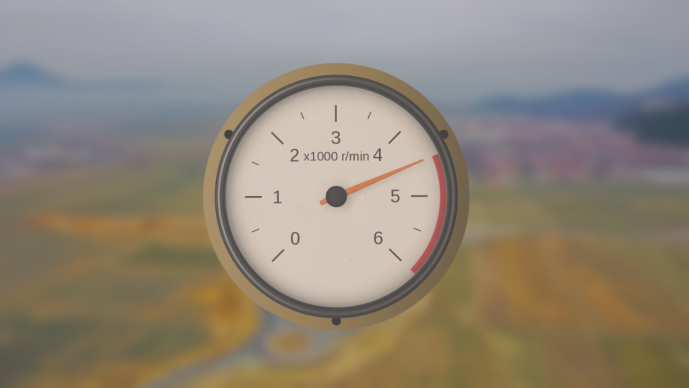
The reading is 4500rpm
